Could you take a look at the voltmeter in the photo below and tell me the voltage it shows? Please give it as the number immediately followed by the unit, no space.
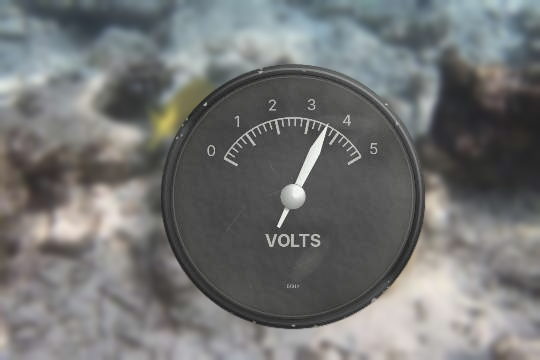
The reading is 3.6V
